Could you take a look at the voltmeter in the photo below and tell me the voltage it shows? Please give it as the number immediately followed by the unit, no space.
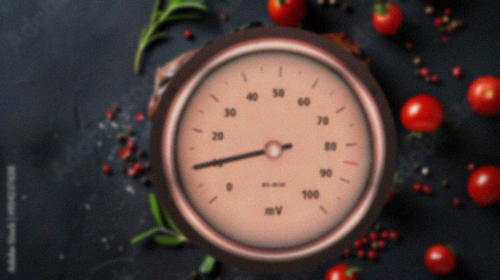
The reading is 10mV
